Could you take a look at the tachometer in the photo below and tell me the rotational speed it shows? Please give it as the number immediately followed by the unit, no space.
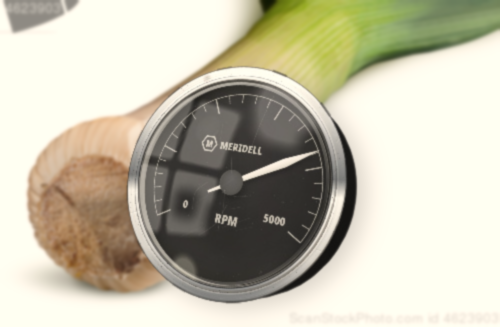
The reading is 3800rpm
